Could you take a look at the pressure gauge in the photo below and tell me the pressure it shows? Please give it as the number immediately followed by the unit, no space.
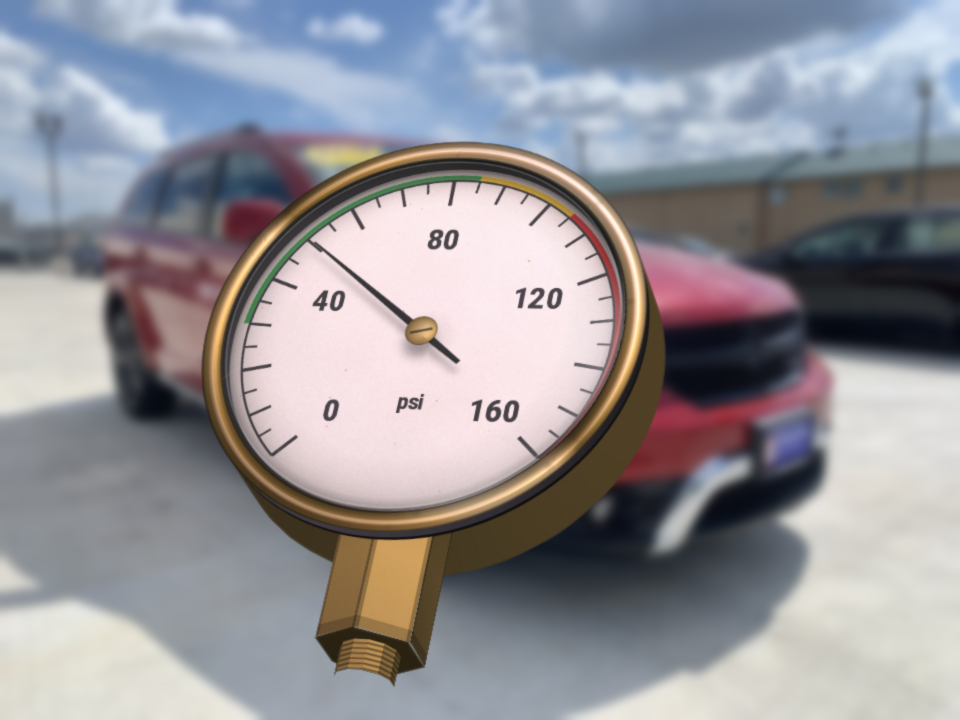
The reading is 50psi
